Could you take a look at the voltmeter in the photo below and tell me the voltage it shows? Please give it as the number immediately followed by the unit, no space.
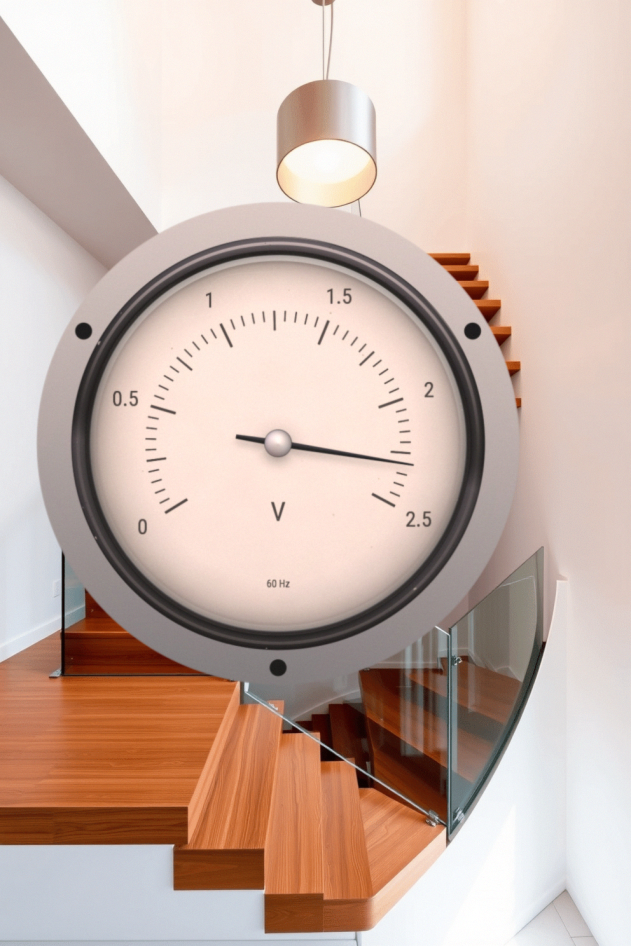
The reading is 2.3V
